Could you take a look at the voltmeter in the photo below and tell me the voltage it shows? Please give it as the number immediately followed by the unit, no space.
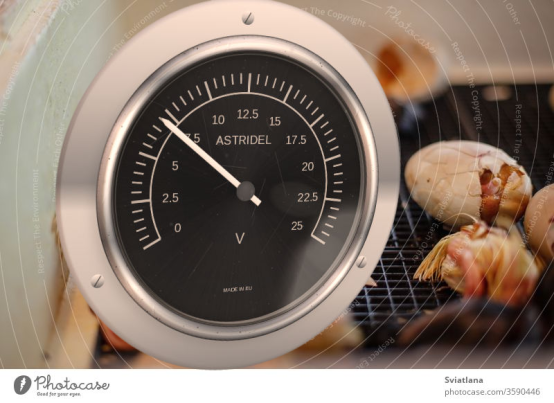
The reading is 7V
